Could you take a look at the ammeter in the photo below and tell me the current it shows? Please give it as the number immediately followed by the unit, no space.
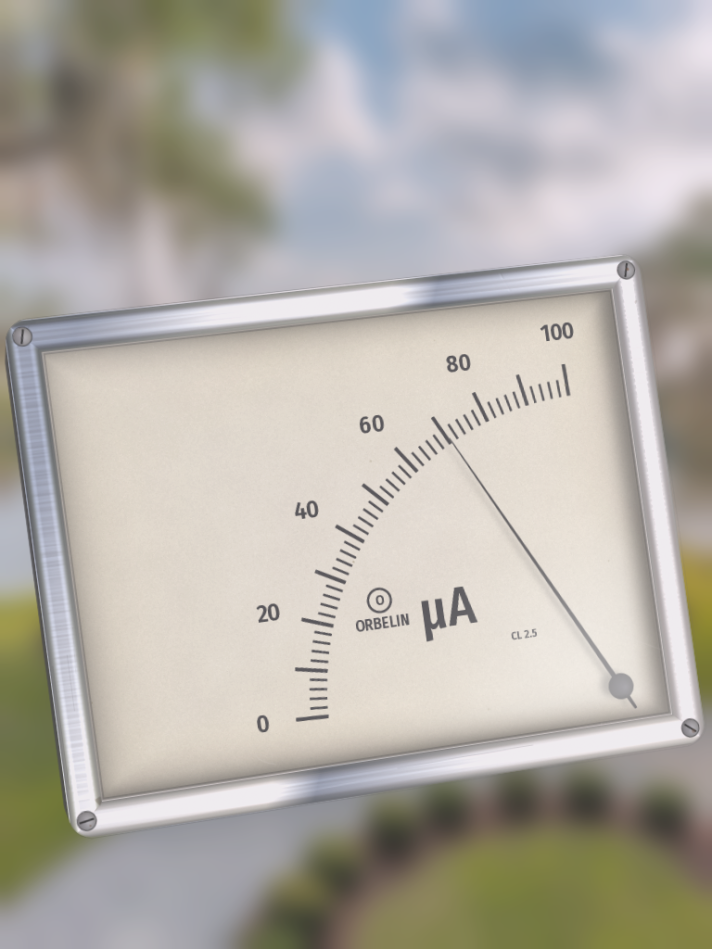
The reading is 70µA
